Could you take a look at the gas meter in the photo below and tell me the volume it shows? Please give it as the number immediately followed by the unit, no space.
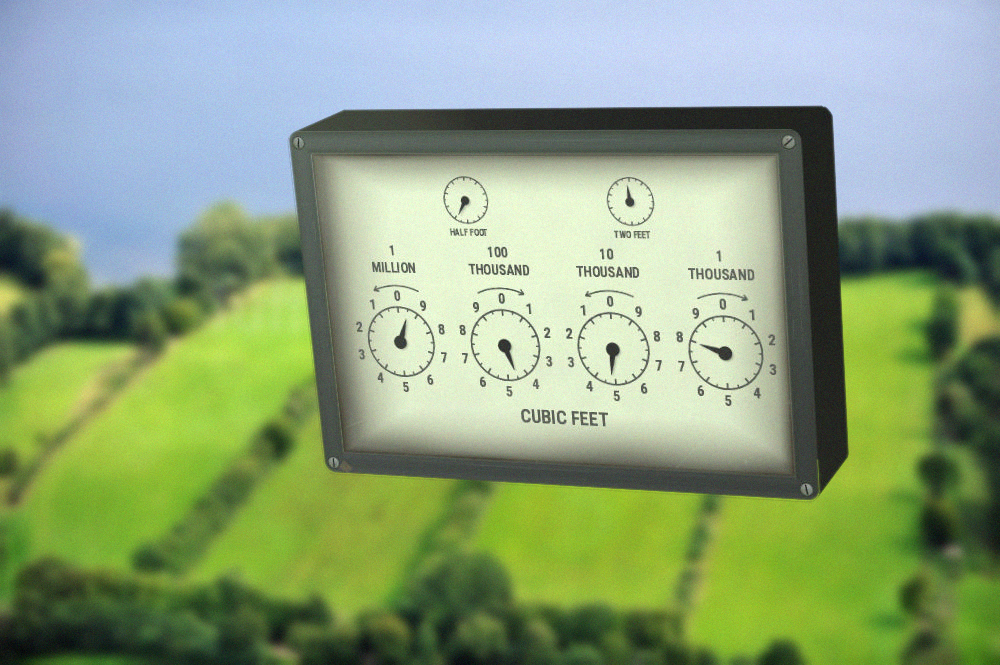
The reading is 944800ft³
